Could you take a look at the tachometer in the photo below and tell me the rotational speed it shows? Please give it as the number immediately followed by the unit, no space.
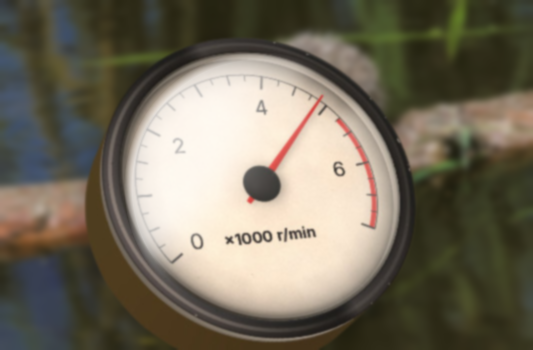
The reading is 4875rpm
